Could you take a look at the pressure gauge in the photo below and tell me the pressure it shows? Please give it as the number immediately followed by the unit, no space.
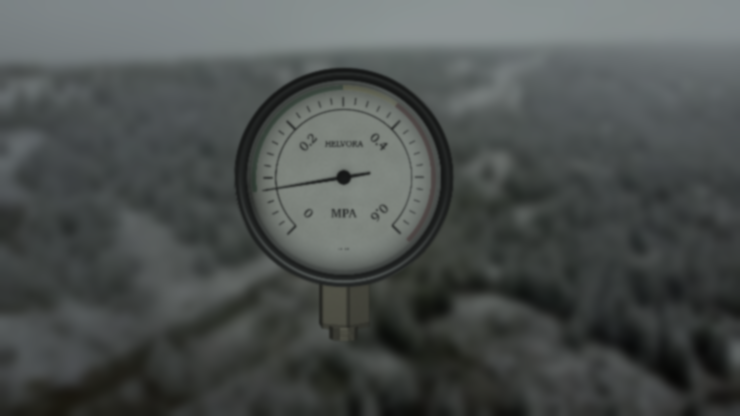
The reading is 0.08MPa
